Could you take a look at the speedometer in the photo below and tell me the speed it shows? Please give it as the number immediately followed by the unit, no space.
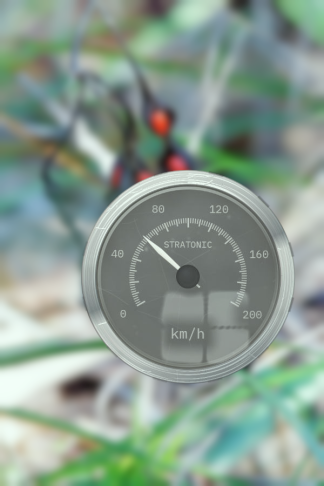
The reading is 60km/h
